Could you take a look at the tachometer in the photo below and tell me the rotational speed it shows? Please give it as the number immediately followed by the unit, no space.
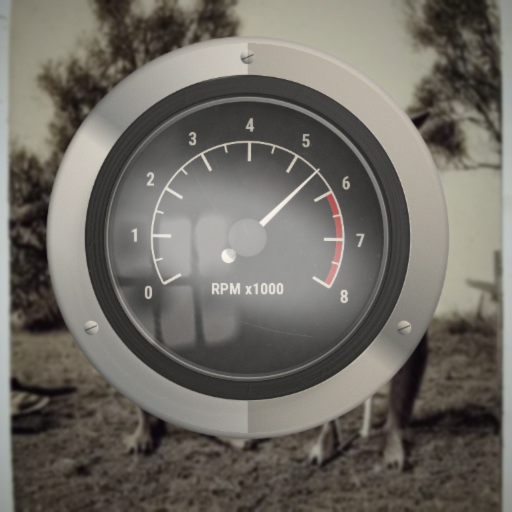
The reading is 5500rpm
